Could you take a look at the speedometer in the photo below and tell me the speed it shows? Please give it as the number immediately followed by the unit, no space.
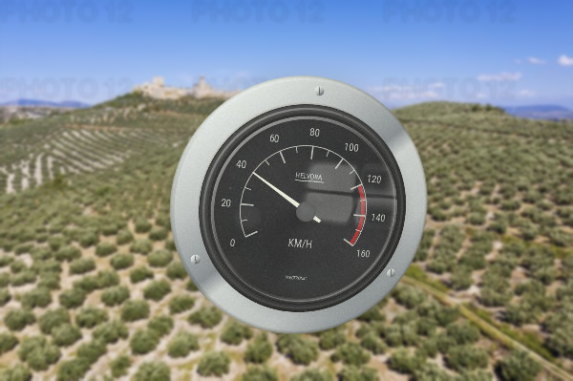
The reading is 40km/h
